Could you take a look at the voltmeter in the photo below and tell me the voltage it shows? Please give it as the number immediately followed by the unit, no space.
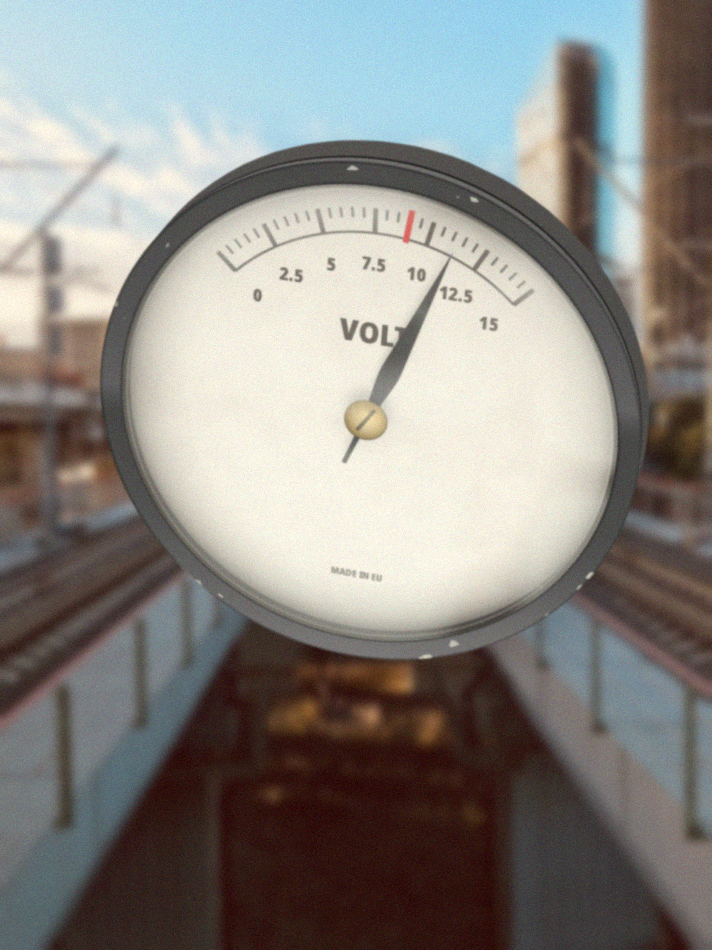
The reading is 11.25V
